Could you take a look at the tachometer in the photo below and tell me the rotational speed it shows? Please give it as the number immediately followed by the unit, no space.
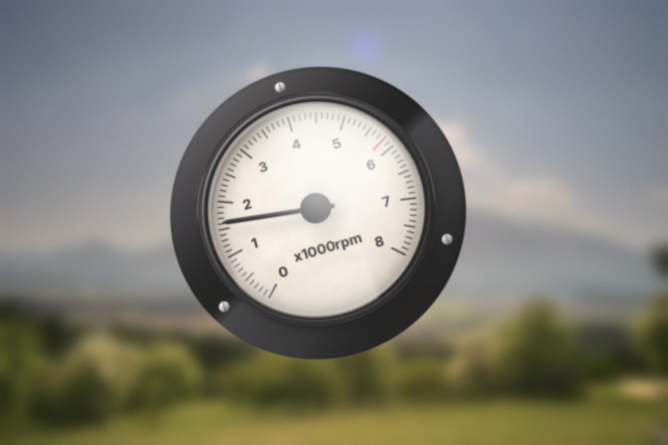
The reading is 1600rpm
